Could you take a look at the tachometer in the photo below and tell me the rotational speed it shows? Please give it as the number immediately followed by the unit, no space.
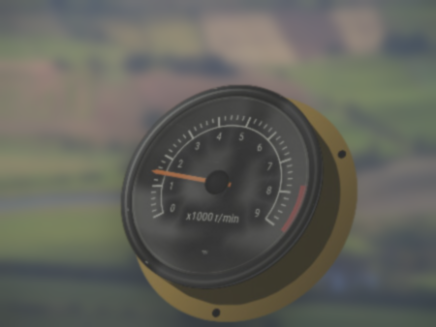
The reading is 1400rpm
